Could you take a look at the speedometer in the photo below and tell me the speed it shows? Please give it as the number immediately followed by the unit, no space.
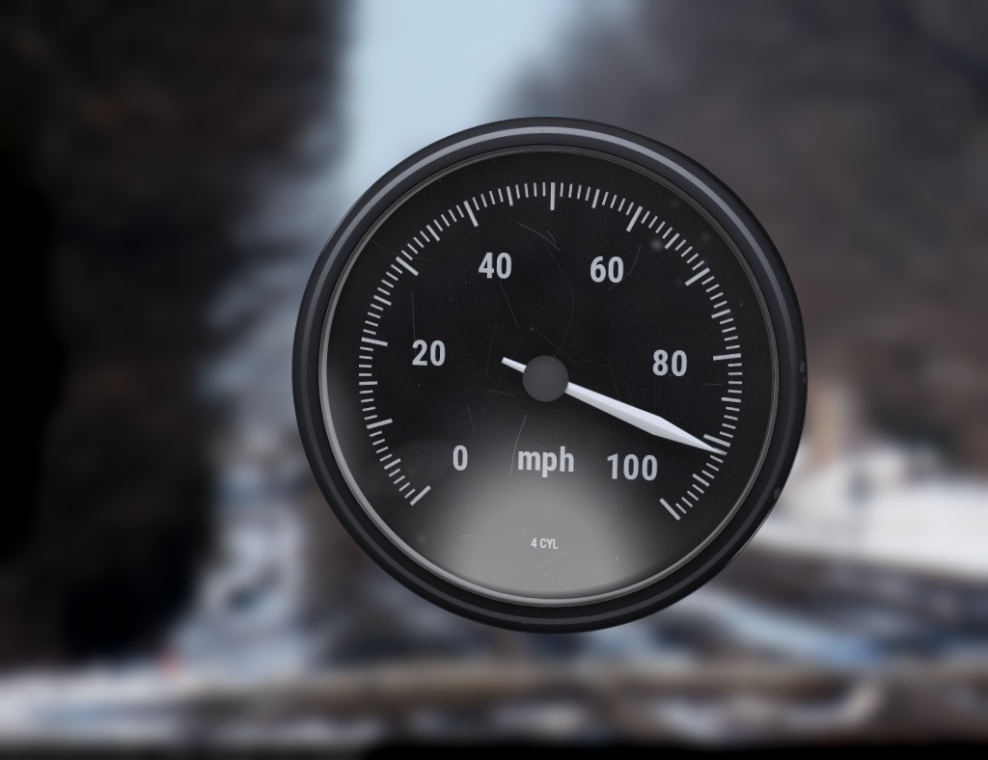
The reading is 91mph
